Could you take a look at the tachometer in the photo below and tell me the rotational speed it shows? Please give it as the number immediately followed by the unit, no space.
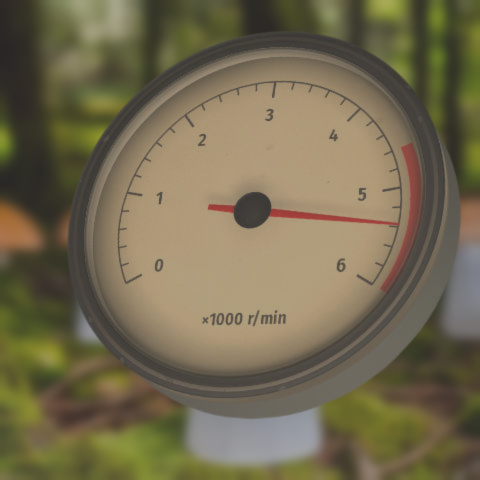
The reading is 5400rpm
